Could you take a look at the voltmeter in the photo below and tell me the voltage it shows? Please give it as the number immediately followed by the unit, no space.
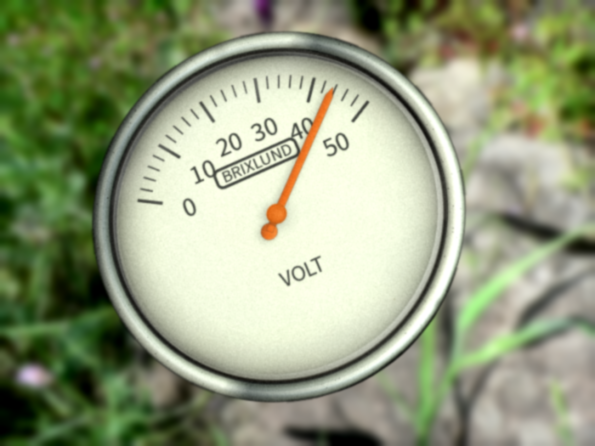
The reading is 44V
